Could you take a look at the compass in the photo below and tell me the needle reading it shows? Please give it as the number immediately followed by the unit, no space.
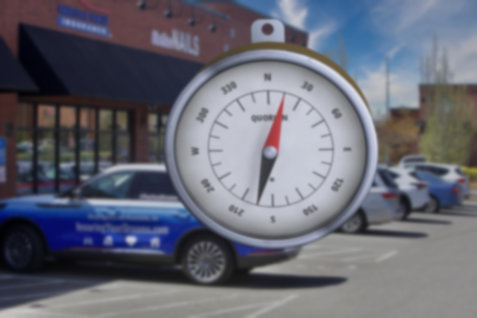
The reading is 15°
